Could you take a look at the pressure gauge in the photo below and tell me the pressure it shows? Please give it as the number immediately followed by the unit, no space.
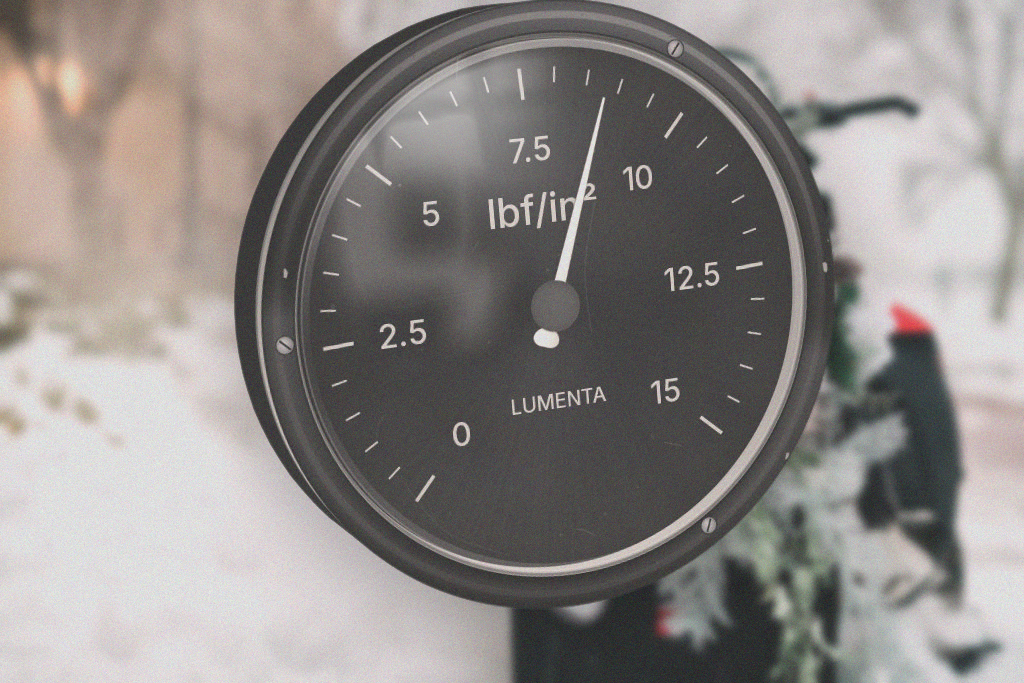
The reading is 8.75psi
